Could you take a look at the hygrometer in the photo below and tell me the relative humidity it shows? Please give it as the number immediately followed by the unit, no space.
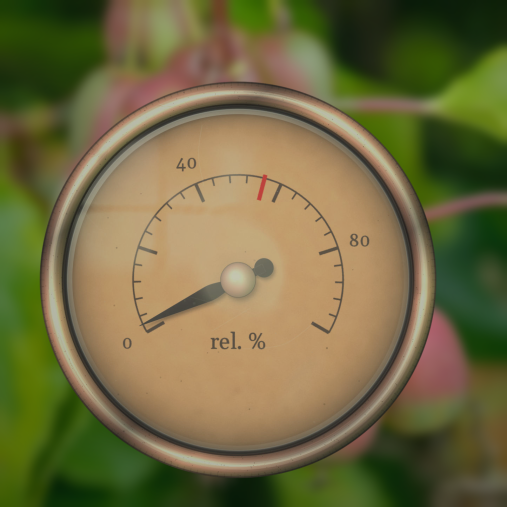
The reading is 2%
